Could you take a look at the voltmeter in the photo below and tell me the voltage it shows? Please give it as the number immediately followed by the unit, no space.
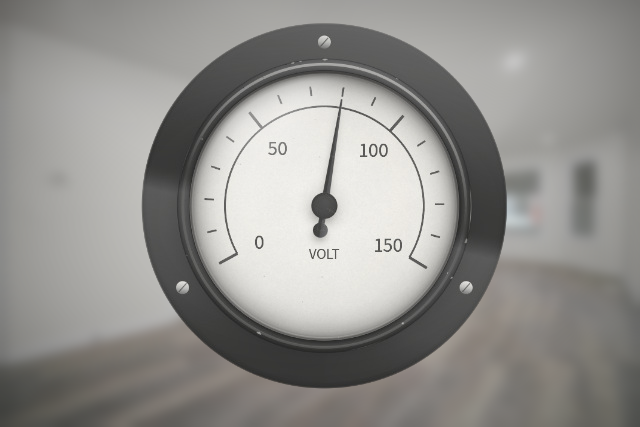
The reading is 80V
